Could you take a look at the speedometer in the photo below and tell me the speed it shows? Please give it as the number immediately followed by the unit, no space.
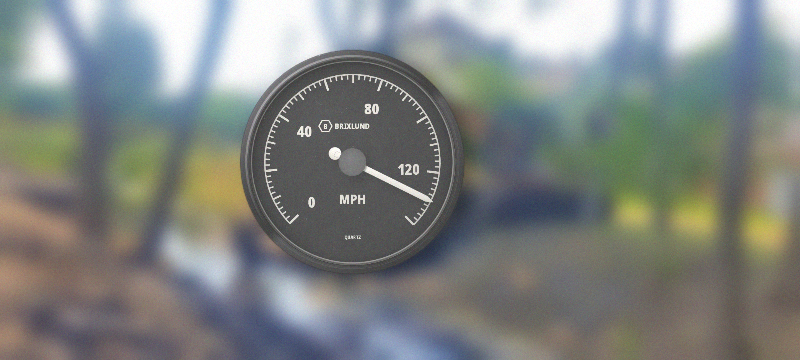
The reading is 130mph
